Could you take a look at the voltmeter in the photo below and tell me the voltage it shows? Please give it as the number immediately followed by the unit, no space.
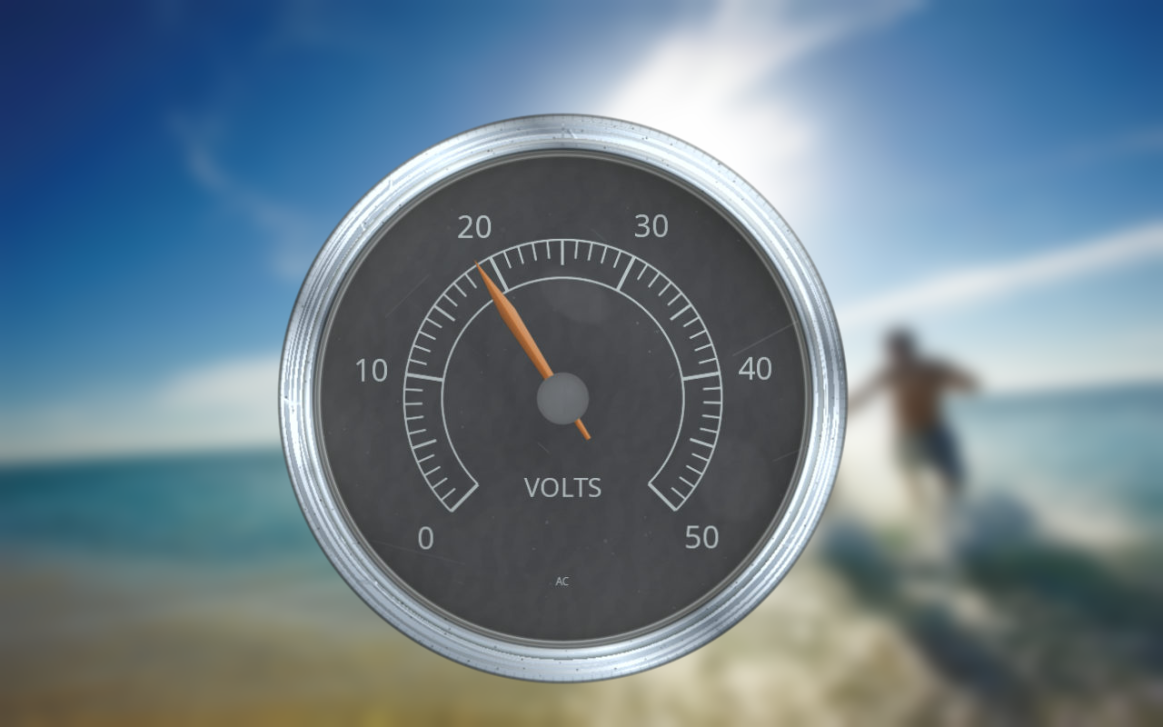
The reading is 19V
